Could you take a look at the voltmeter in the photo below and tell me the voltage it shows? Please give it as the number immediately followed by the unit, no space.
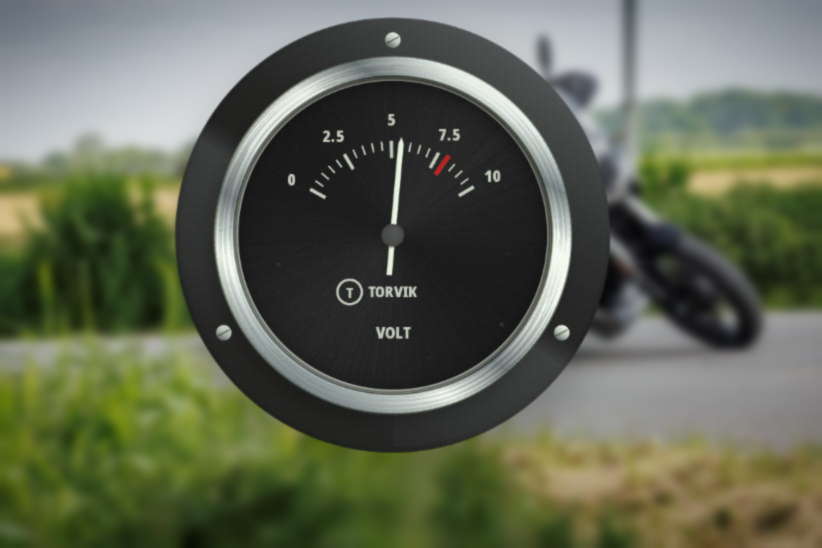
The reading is 5.5V
